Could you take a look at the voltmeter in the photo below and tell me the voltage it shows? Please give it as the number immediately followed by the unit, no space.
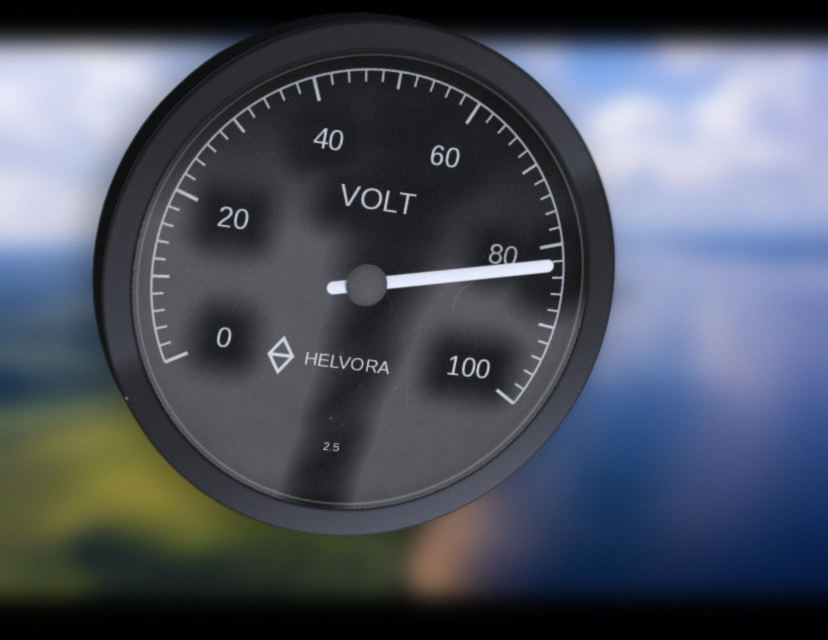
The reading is 82V
